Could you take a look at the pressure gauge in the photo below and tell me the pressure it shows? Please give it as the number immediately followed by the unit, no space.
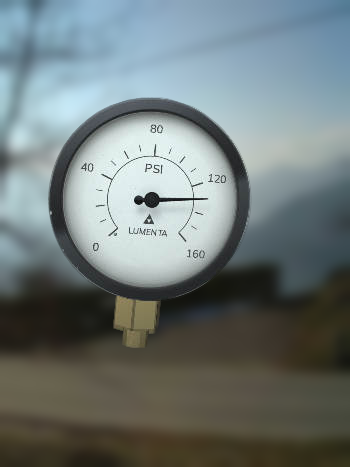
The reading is 130psi
